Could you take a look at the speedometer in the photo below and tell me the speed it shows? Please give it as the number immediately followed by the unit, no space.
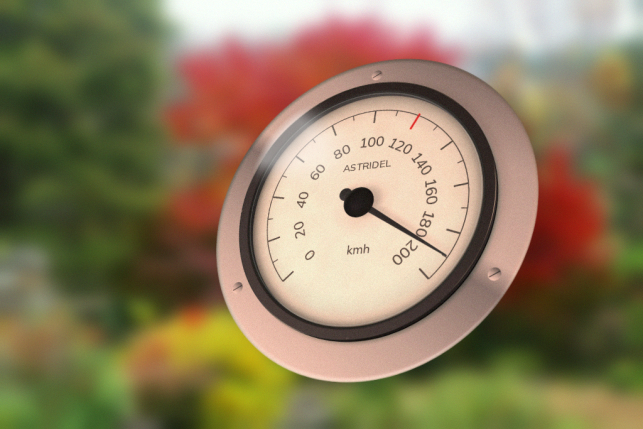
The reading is 190km/h
